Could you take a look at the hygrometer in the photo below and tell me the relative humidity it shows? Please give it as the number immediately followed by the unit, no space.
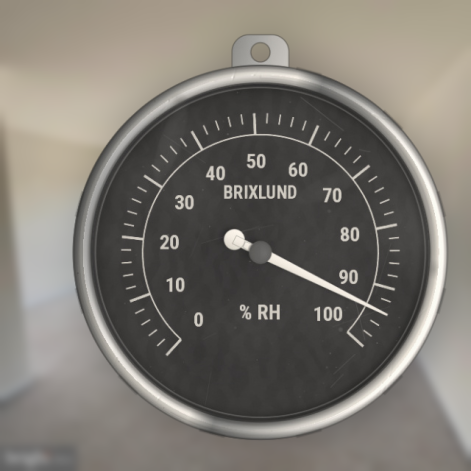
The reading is 94%
